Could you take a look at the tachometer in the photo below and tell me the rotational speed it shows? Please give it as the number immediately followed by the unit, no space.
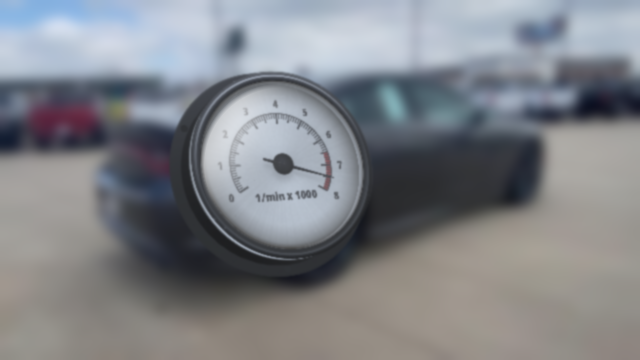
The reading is 7500rpm
